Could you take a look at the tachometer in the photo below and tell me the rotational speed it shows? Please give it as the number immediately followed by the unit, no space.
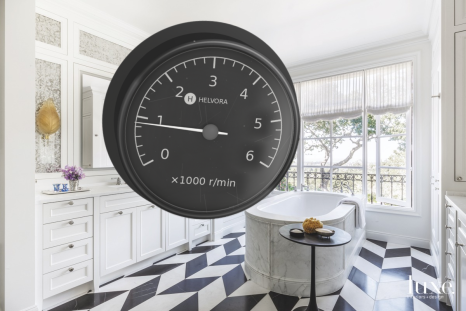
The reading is 900rpm
